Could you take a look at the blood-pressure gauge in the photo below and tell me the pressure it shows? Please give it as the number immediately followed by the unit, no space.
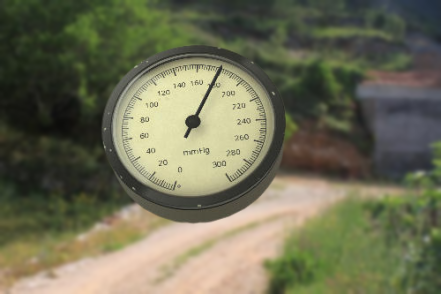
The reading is 180mmHg
